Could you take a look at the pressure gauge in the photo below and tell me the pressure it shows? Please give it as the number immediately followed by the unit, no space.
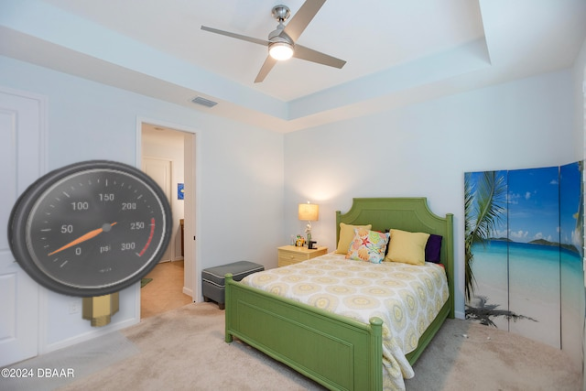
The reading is 20psi
